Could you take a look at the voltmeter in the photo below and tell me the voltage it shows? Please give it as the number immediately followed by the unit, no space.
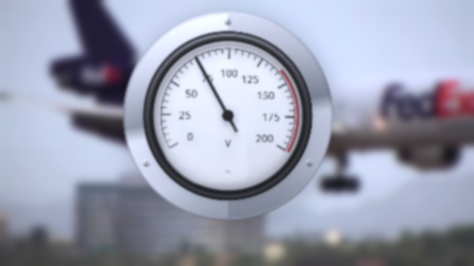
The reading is 75V
